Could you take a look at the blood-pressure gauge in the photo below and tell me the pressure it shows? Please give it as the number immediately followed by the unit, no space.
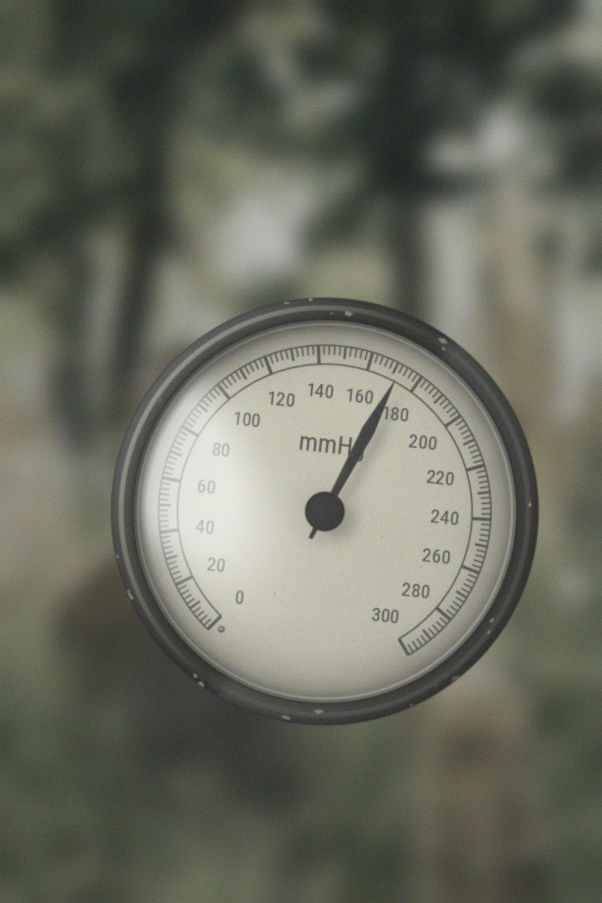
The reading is 172mmHg
